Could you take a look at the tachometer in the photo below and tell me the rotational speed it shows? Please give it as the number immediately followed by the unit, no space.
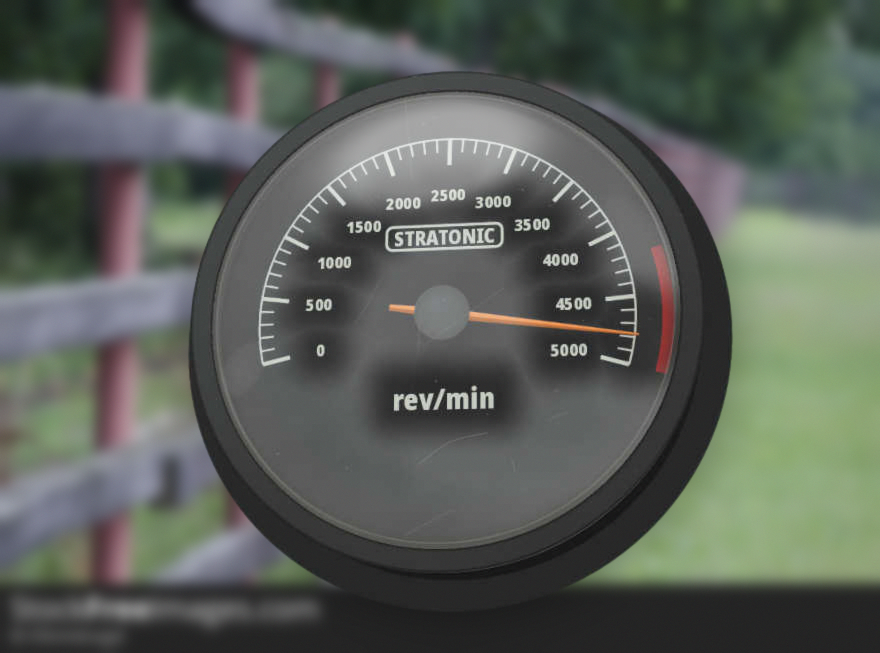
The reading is 4800rpm
